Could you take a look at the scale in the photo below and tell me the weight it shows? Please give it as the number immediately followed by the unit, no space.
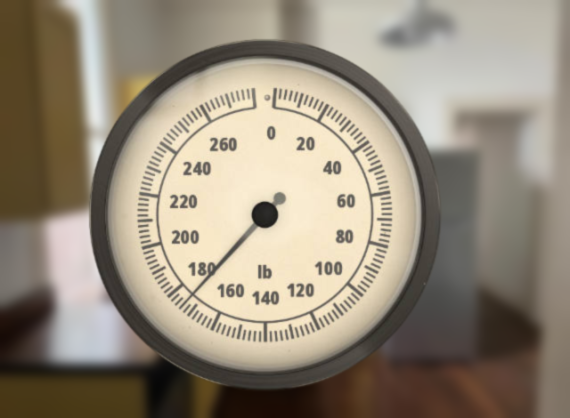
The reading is 174lb
